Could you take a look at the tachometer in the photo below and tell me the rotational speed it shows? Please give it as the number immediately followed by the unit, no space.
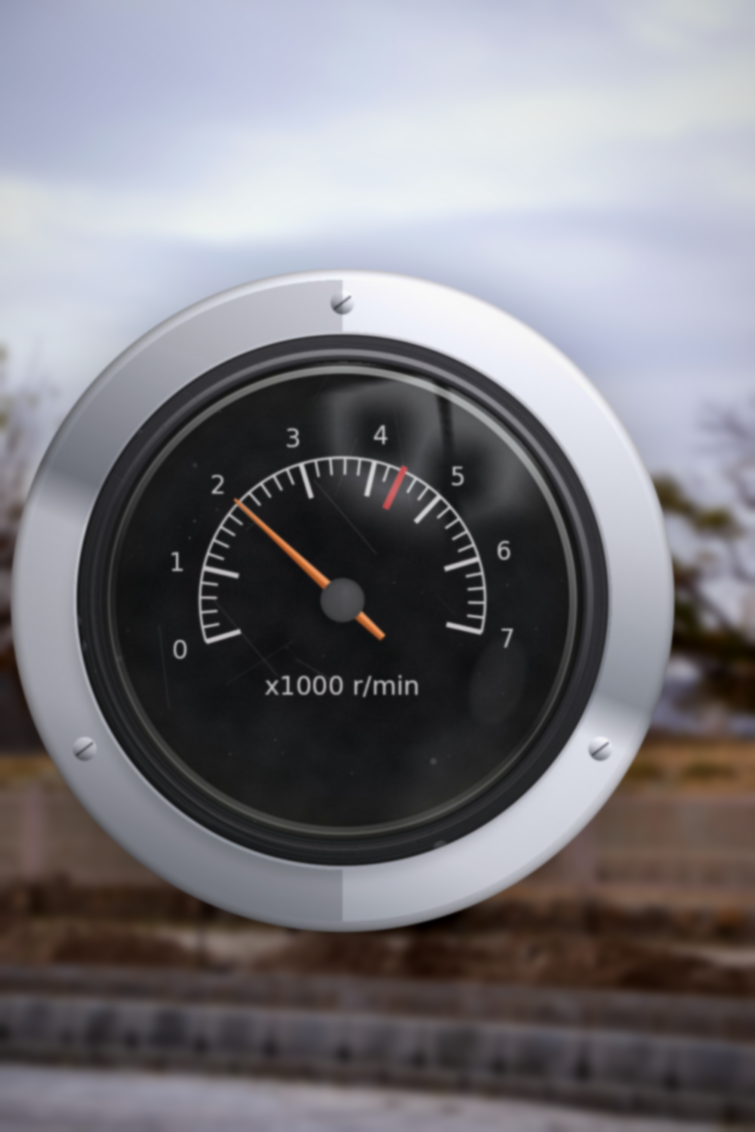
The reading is 2000rpm
